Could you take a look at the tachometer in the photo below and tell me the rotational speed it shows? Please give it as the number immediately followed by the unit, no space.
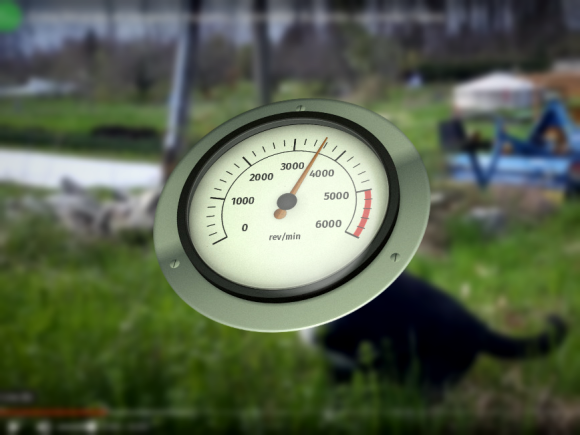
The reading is 3600rpm
